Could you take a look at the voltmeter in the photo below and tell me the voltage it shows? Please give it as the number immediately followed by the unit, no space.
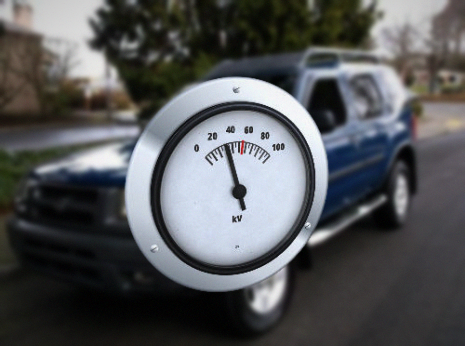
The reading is 30kV
